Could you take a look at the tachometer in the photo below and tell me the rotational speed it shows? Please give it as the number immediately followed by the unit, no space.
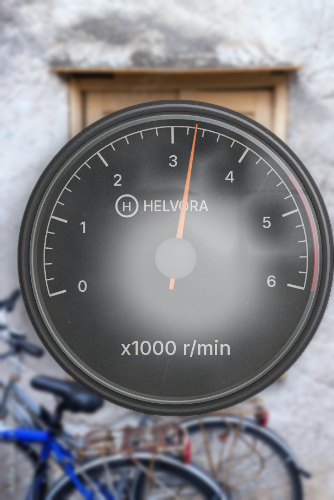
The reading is 3300rpm
